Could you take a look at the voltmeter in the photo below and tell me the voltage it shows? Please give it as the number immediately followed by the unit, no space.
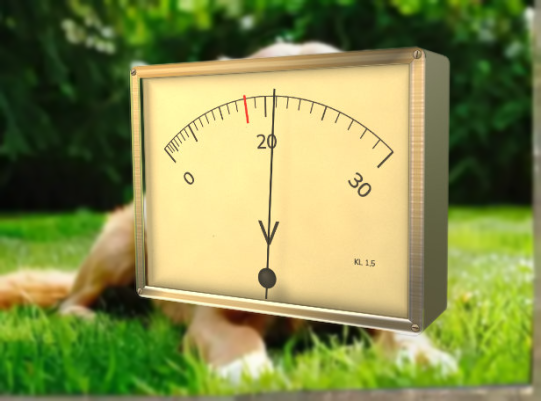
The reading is 21V
